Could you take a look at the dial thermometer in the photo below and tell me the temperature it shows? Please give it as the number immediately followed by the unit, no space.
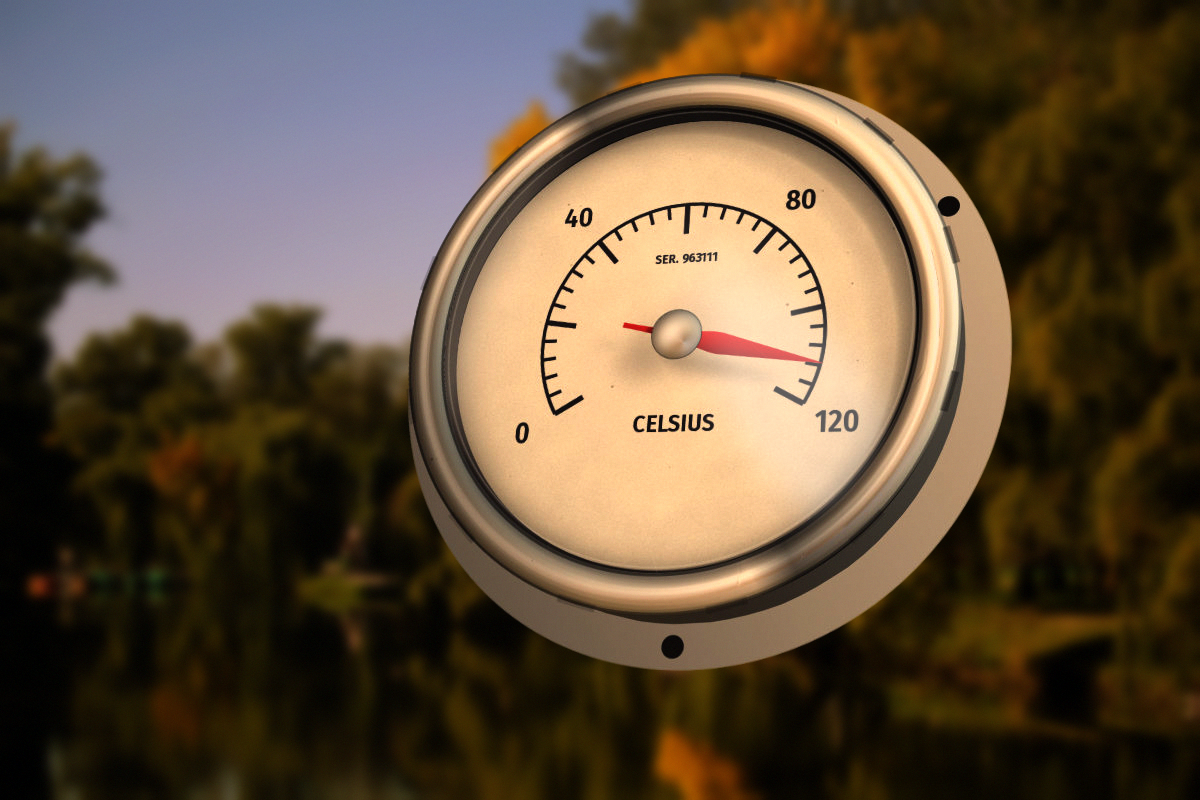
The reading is 112°C
